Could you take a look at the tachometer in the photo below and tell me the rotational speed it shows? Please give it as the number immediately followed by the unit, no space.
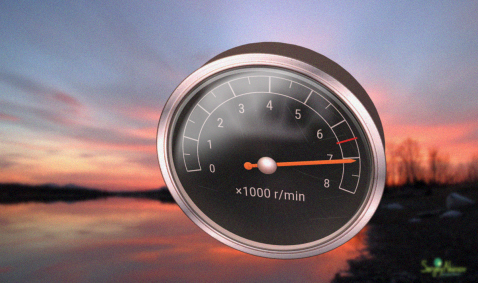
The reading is 7000rpm
